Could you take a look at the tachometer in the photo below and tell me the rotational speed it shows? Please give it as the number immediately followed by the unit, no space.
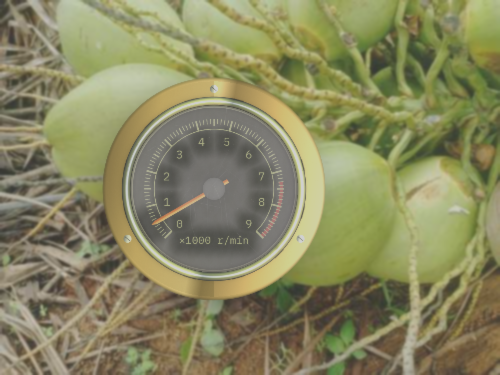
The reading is 500rpm
